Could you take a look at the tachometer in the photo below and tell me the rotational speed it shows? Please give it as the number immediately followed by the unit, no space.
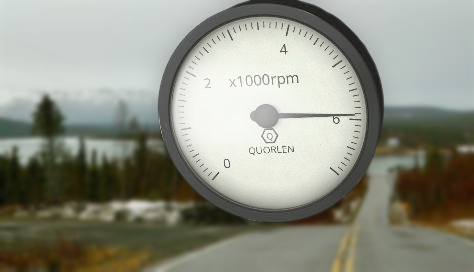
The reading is 5900rpm
